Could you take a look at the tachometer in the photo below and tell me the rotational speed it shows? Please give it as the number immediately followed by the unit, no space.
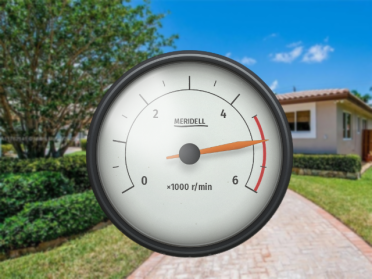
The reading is 5000rpm
